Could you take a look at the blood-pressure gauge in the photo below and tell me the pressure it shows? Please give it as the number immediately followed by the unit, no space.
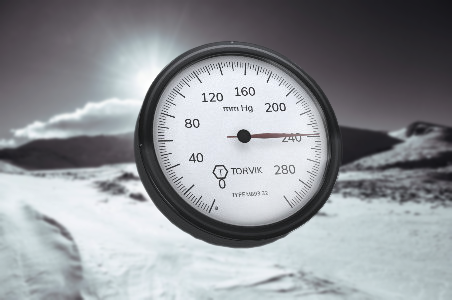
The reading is 240mmHg
